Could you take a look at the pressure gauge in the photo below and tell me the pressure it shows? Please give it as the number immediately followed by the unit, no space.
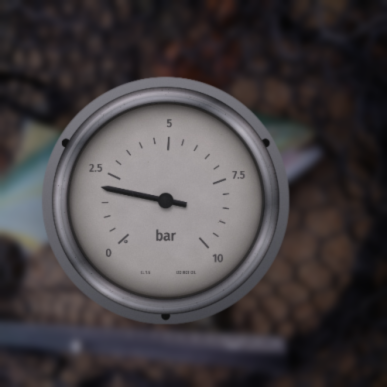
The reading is 2bar
